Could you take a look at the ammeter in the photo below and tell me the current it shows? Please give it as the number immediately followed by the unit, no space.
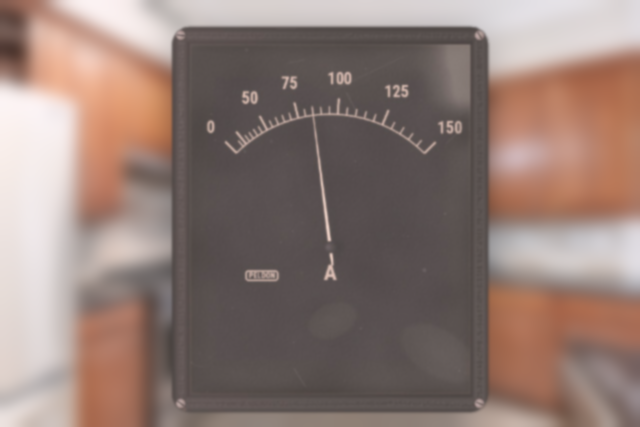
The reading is 85A
